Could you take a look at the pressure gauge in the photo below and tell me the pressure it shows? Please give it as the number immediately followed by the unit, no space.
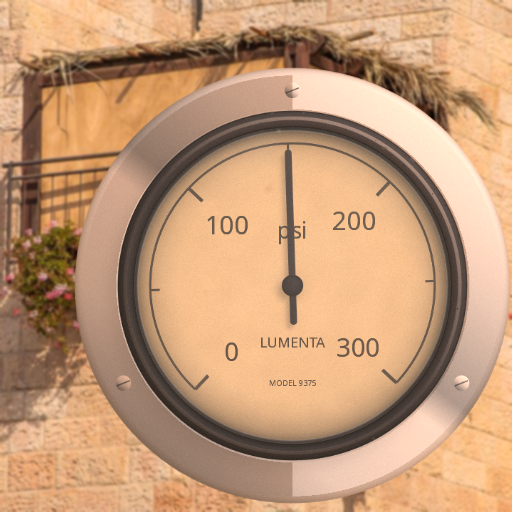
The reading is 150psi
